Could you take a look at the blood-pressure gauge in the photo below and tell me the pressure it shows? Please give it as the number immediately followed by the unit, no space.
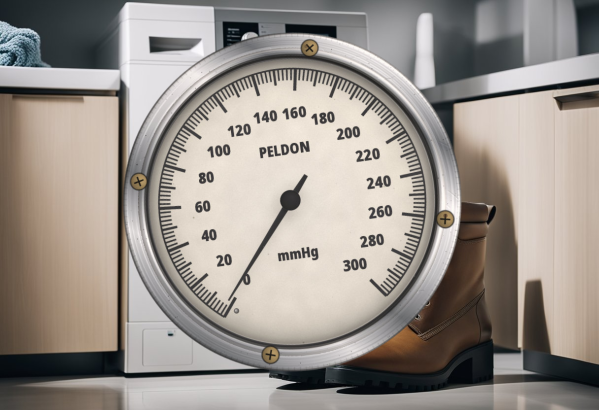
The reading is 2mmHg
